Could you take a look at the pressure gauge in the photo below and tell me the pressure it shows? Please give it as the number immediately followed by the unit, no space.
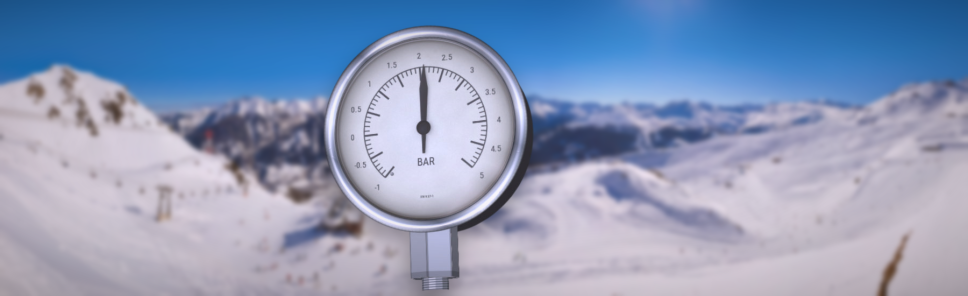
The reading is 2.1bar
